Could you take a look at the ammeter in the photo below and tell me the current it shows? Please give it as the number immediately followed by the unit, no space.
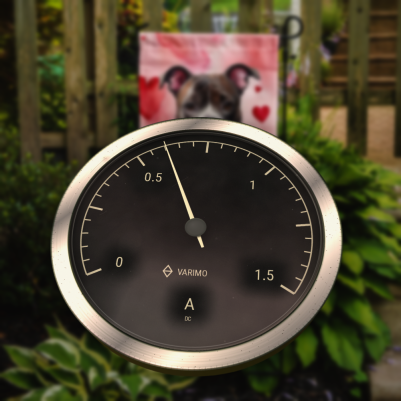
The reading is 0.6A
